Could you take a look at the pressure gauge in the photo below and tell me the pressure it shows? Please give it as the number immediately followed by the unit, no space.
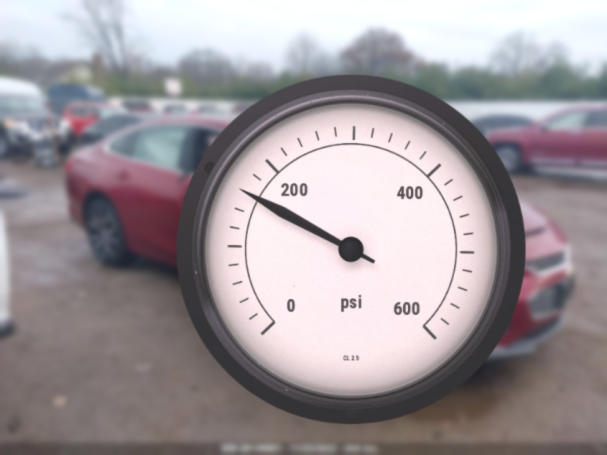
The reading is 160psi
